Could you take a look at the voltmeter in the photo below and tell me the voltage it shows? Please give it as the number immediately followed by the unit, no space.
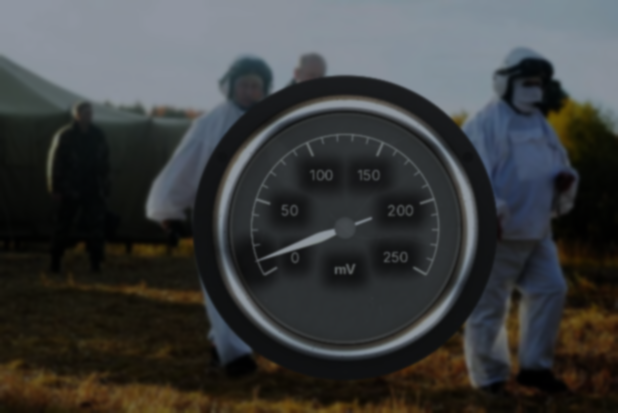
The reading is 10mV
